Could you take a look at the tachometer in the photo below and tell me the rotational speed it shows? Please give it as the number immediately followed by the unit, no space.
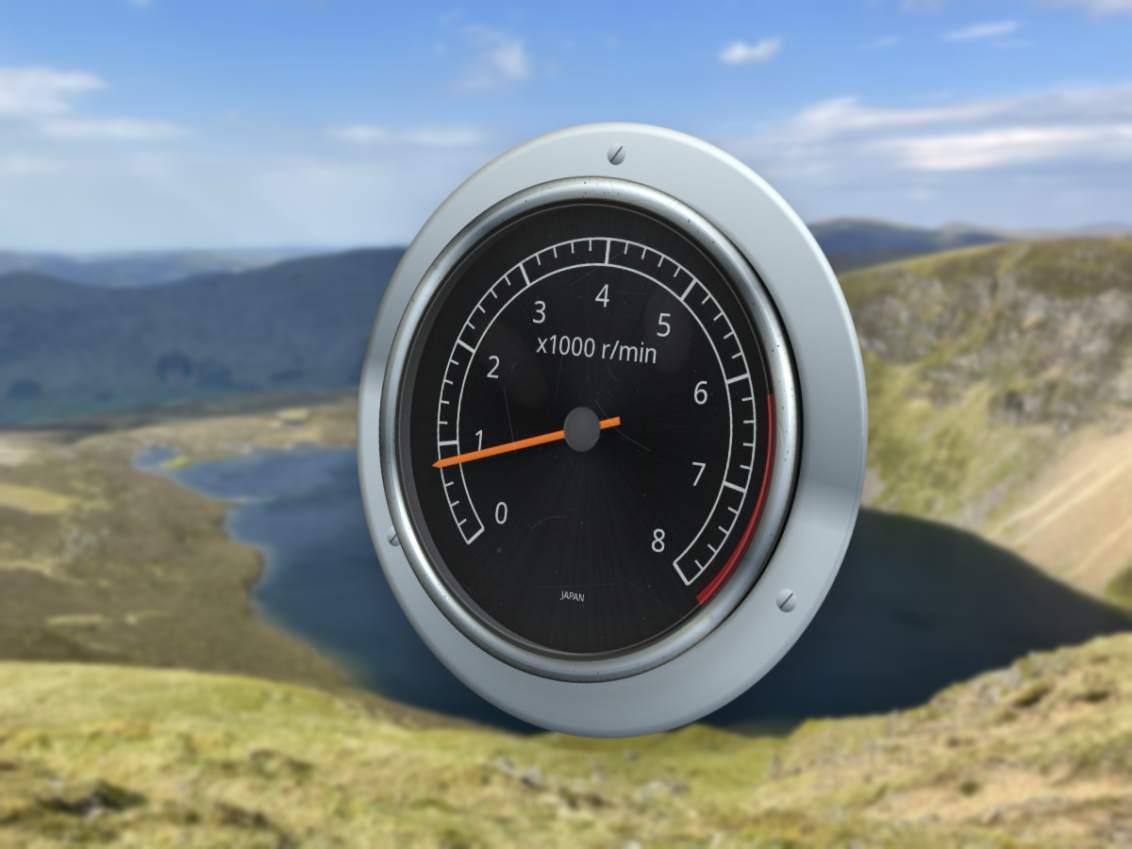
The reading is 800rpm
